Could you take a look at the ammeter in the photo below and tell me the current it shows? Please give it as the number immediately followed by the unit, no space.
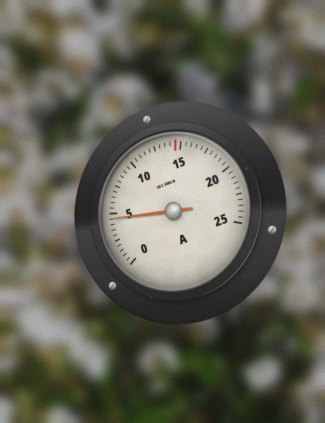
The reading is 4.5A
